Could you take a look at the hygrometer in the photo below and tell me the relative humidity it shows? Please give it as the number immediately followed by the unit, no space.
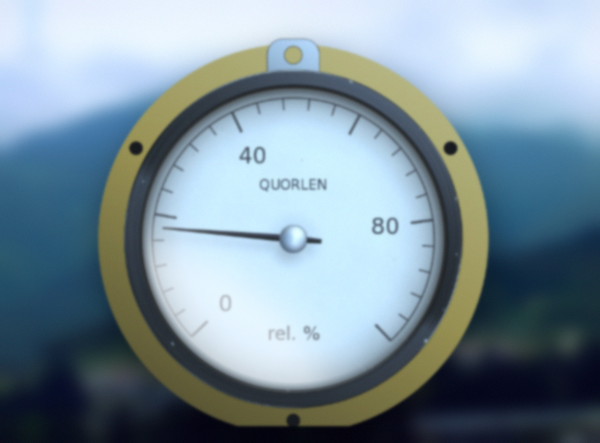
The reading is 18%
